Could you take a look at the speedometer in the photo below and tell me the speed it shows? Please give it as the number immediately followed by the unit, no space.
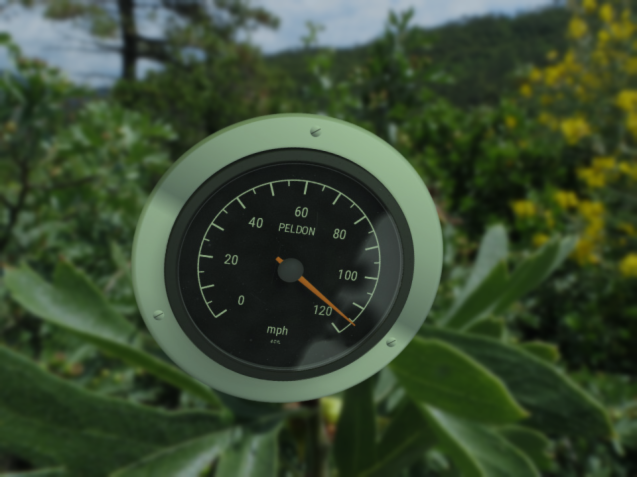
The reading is 115mph
